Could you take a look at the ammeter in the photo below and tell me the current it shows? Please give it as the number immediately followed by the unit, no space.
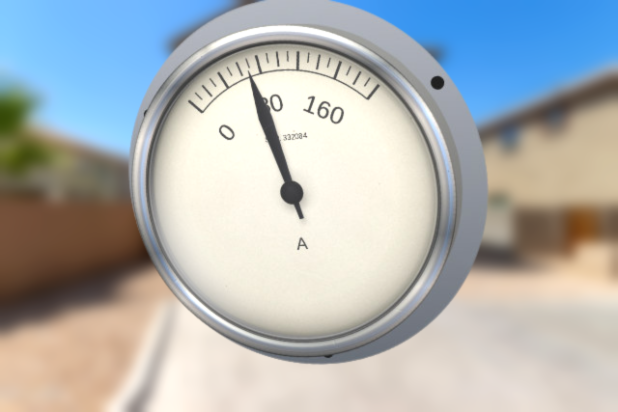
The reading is 70A
